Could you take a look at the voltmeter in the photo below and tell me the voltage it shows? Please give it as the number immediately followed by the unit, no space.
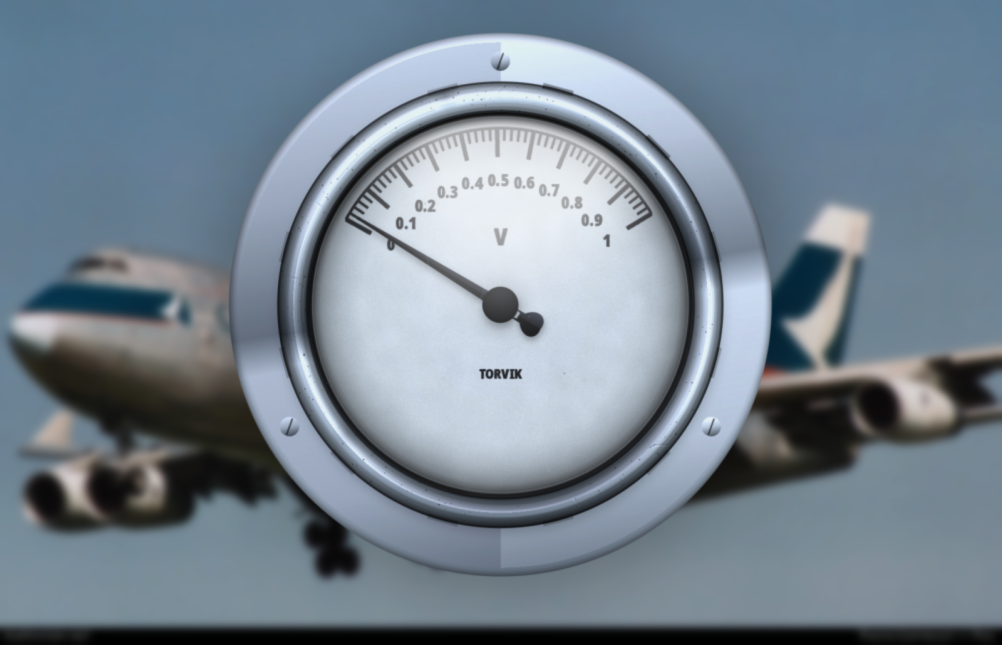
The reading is 0.02V
